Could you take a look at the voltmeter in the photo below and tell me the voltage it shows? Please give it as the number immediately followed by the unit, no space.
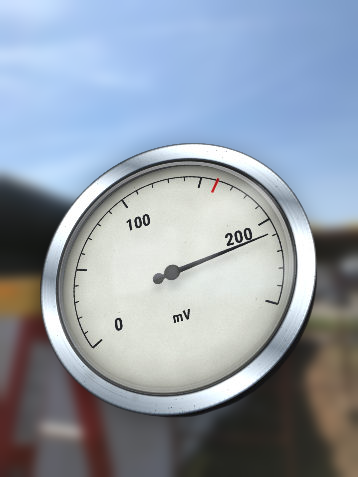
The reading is 210mV
